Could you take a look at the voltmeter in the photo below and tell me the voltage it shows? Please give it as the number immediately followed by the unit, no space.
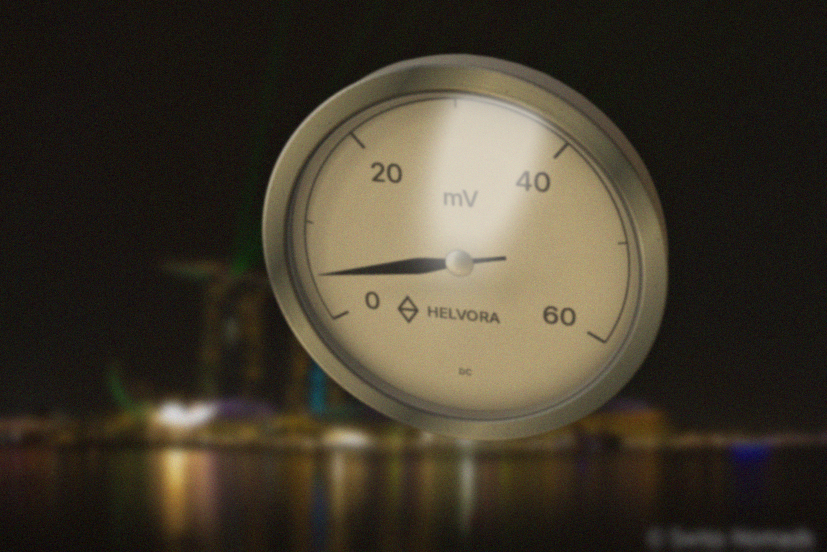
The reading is 5mV
